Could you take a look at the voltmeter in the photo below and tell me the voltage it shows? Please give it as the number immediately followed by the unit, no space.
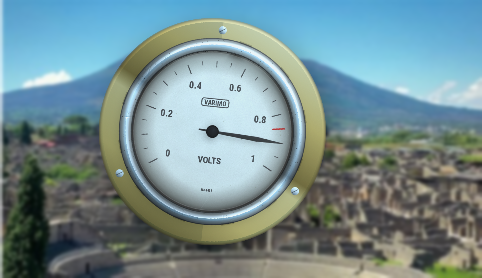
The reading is 0.9V
